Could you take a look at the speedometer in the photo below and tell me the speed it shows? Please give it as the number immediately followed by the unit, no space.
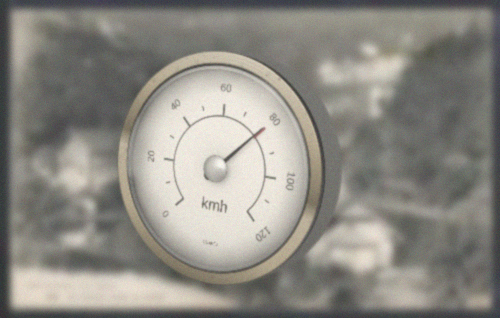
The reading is 80km/h
